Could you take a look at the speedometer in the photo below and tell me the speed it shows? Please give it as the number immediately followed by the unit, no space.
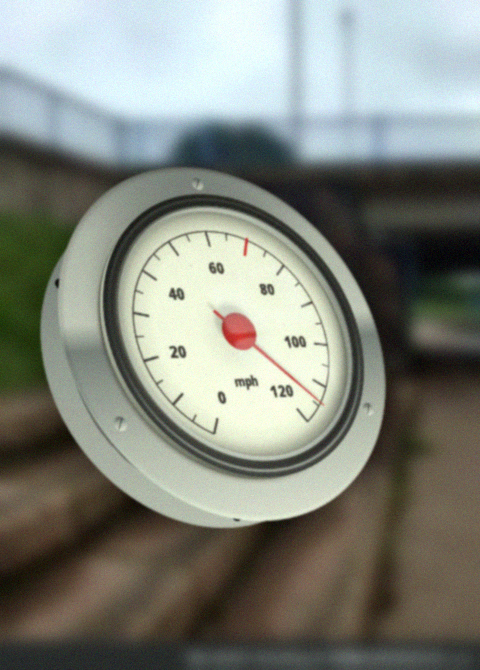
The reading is 115mph
